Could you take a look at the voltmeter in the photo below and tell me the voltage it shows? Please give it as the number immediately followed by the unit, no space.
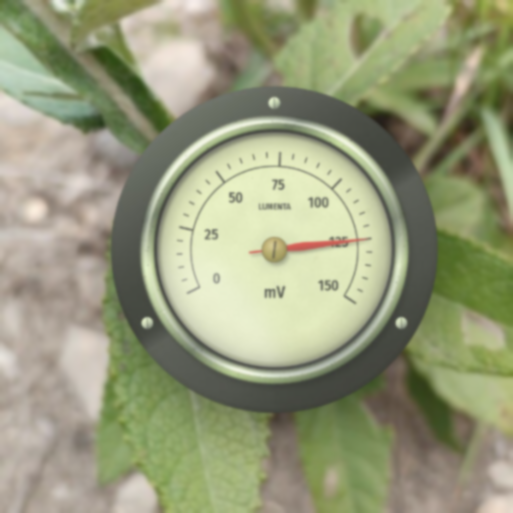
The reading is 125mV
